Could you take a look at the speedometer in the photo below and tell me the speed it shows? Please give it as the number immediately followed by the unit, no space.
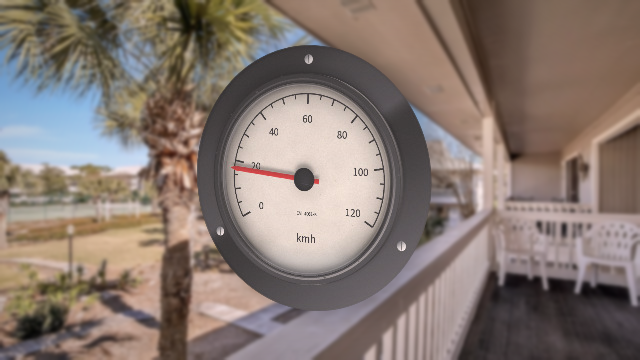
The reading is 17.5km/h
